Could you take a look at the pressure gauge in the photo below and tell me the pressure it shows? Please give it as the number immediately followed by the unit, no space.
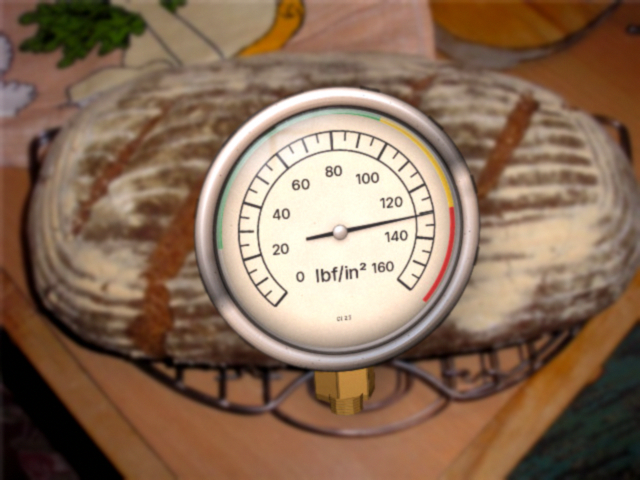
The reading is 130psi
